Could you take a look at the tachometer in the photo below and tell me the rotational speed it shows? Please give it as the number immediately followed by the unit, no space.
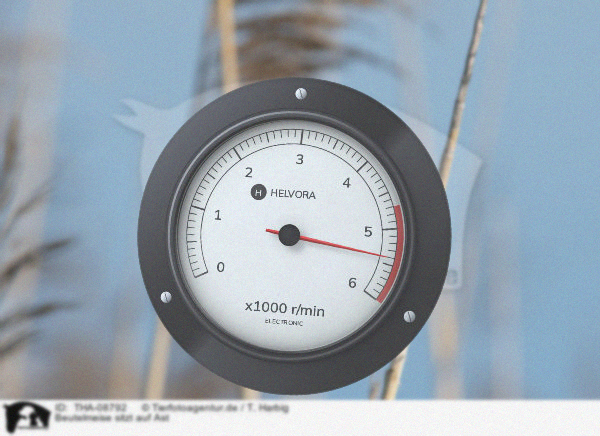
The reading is 5400rpm
